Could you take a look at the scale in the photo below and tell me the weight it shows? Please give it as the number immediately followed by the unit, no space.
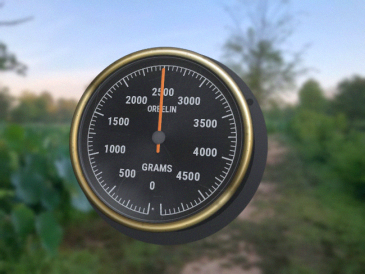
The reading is 2500g
